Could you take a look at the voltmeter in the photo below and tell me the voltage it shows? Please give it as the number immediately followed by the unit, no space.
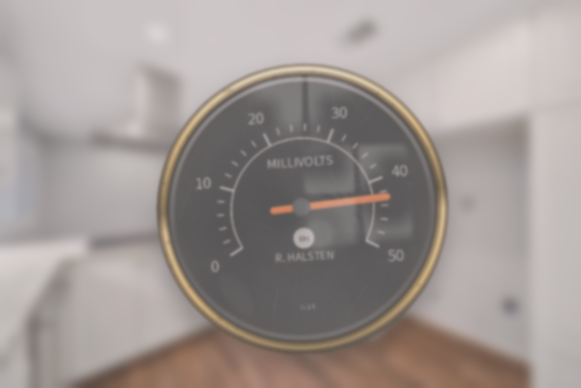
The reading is 43mV
